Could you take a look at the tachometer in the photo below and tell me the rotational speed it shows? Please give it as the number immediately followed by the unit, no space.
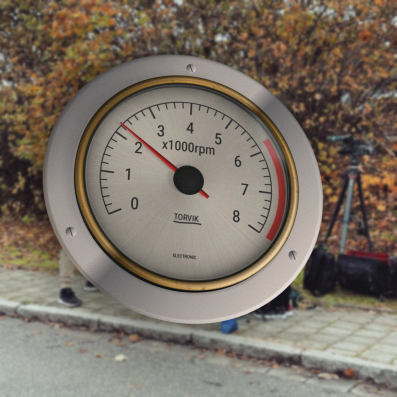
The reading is 2200rpm
